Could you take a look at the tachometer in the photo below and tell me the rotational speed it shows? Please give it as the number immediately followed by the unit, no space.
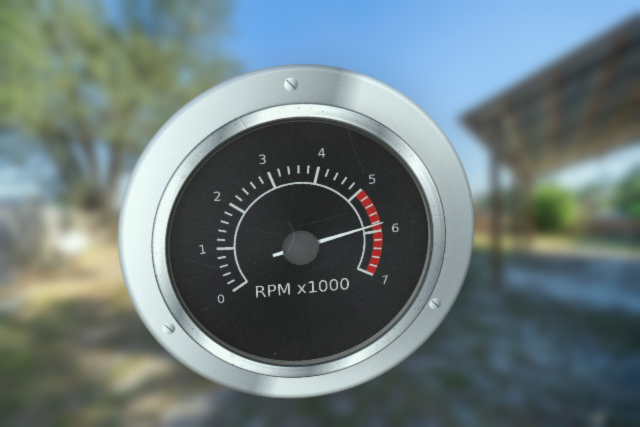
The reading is 5800rpm
